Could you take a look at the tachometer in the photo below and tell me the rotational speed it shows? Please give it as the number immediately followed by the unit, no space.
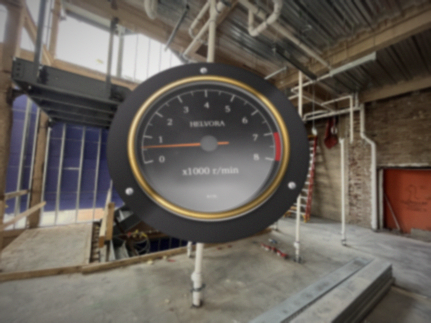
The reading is 500rpm
